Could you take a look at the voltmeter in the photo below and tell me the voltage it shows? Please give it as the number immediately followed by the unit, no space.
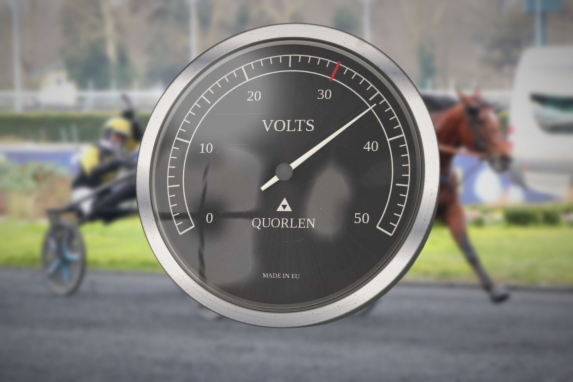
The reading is 36V
